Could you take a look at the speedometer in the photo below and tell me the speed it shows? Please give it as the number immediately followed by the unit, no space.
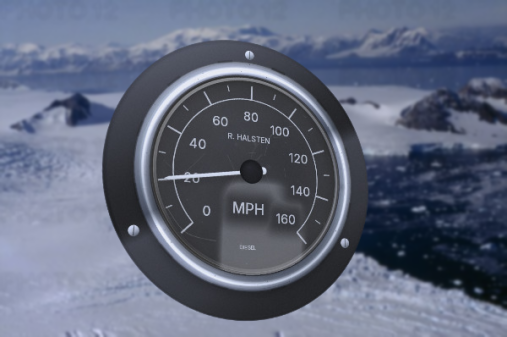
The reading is 20mph
